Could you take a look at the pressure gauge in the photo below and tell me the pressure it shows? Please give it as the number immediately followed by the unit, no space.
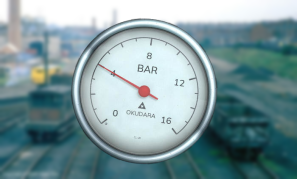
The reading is 4bar
